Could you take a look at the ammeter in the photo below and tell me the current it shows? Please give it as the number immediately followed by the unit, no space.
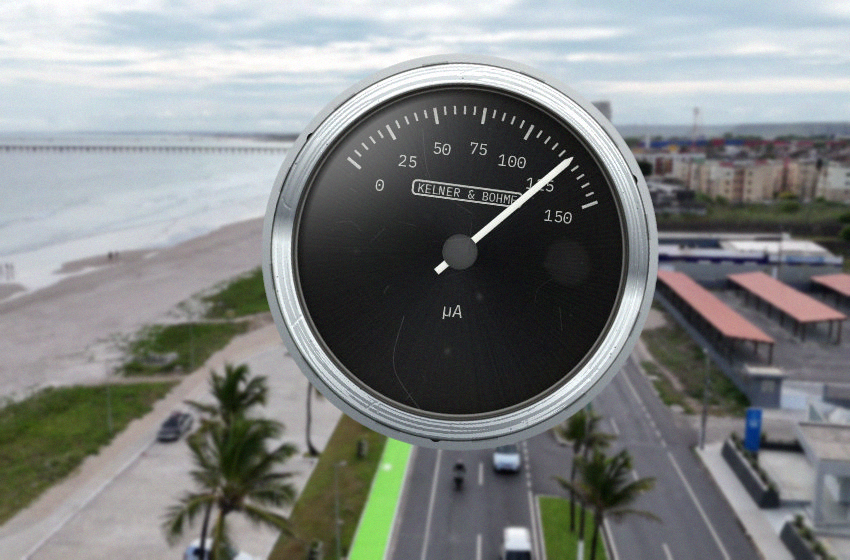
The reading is 125µA
